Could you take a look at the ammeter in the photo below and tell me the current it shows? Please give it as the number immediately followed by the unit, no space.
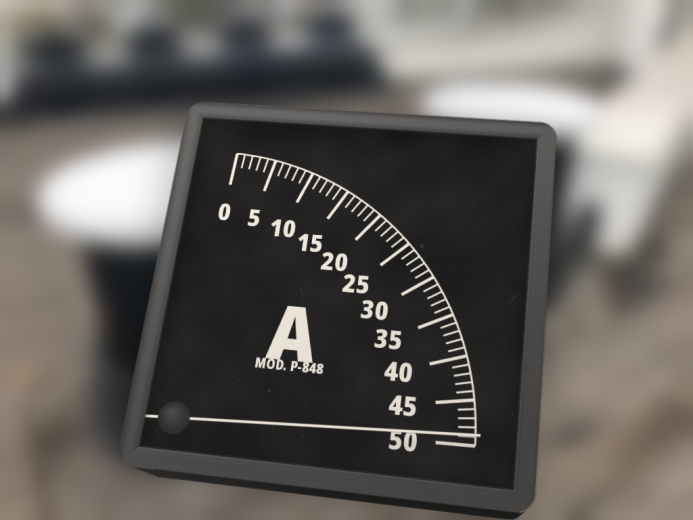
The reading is 49A
